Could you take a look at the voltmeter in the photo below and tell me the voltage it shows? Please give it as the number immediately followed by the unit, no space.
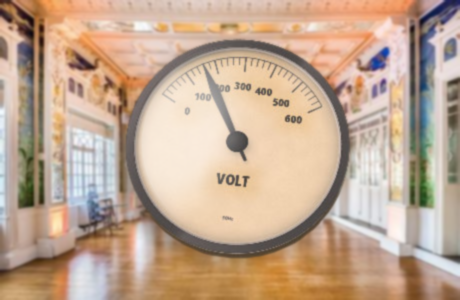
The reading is 160V
